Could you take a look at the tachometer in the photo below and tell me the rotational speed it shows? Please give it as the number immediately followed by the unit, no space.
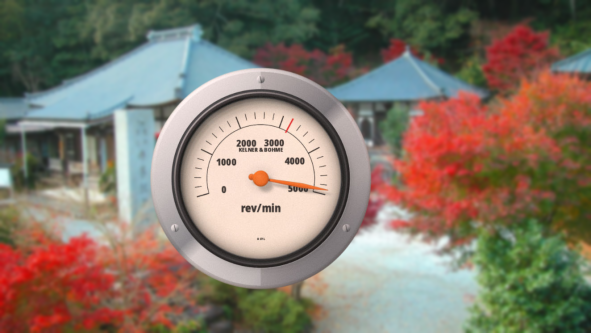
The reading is 4900rpm
